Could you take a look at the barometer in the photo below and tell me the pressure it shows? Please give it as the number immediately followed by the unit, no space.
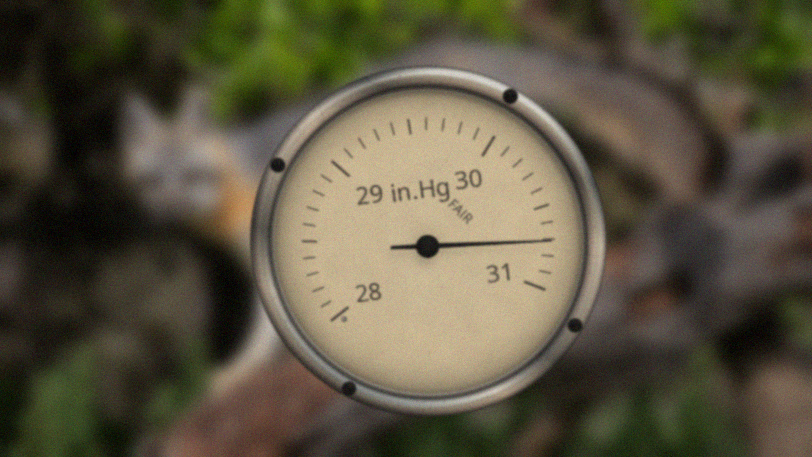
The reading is 30.7inHg
